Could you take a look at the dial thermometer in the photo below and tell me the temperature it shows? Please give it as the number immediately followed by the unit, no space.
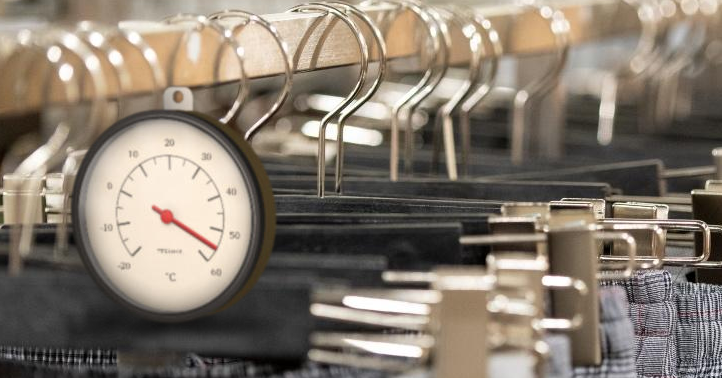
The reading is 55°C
